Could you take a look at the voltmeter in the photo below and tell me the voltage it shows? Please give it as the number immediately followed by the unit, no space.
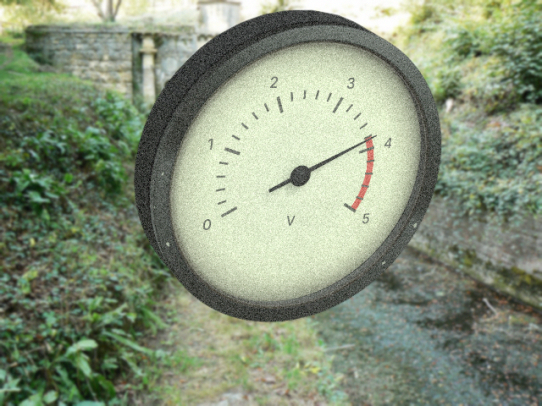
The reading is 3.8V
